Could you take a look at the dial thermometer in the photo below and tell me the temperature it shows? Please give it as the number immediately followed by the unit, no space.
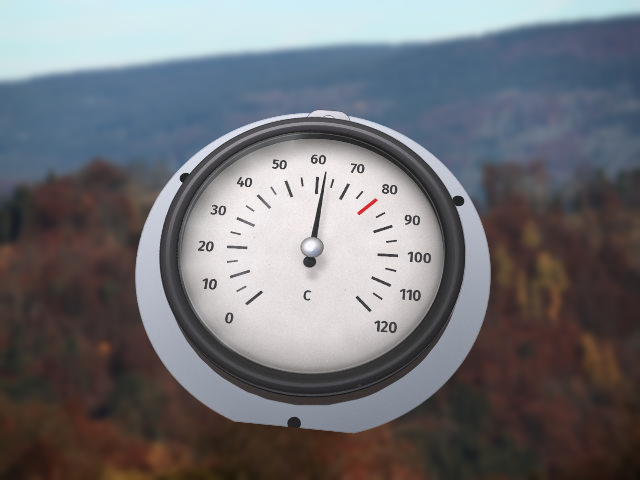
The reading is 62.5°C
